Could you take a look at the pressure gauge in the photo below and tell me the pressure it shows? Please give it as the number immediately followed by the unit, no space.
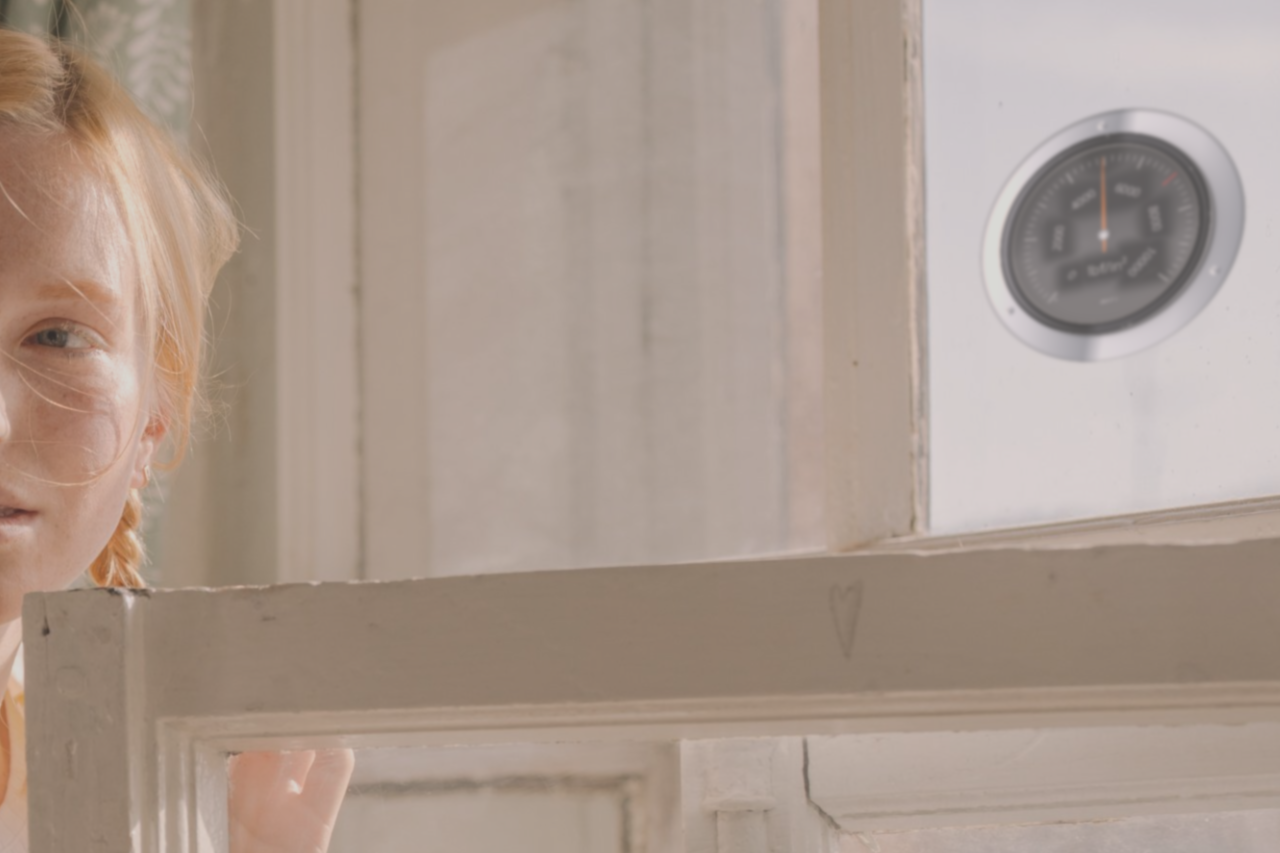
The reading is 5000psi
